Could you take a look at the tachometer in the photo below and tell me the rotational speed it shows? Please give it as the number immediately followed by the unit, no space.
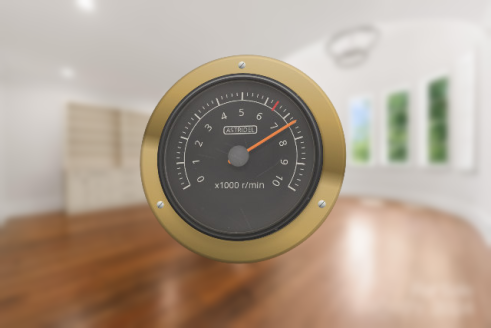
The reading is 7400rpm
